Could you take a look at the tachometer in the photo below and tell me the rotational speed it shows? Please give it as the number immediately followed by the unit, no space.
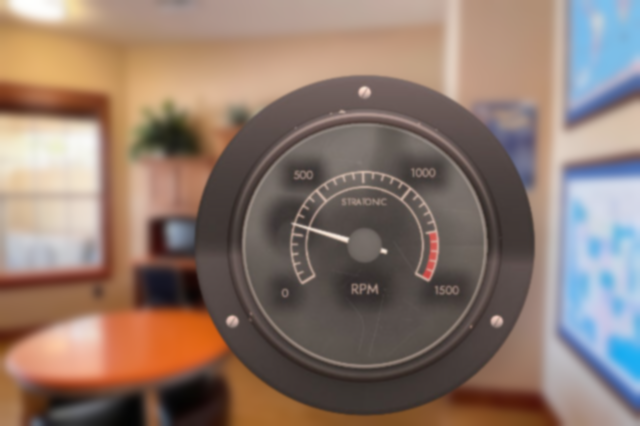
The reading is 300rpm
